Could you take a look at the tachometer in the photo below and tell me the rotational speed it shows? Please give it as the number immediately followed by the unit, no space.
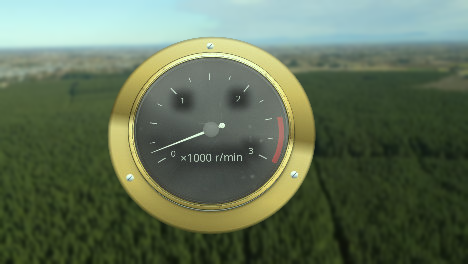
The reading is 125rpm
